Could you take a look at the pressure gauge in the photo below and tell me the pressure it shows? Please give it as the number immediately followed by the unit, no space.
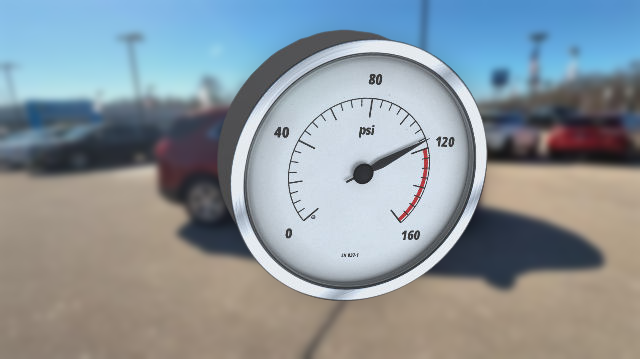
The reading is 115psi
